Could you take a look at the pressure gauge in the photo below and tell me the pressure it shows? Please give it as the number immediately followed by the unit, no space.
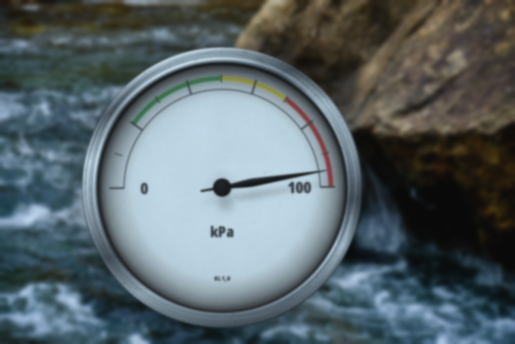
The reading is 95kPa
